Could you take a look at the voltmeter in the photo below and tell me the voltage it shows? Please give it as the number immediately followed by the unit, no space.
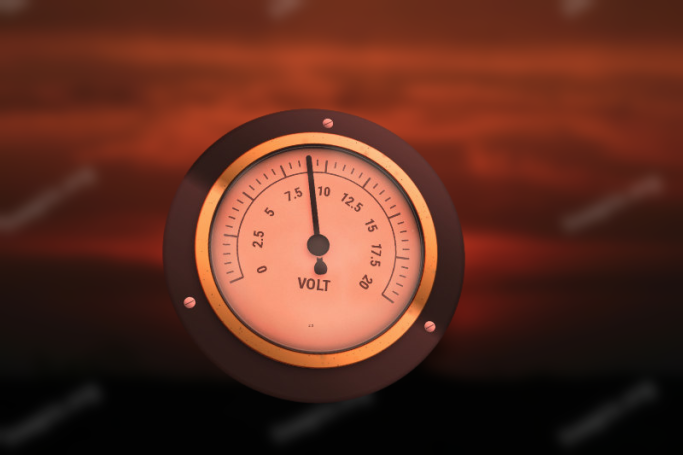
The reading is 9V
